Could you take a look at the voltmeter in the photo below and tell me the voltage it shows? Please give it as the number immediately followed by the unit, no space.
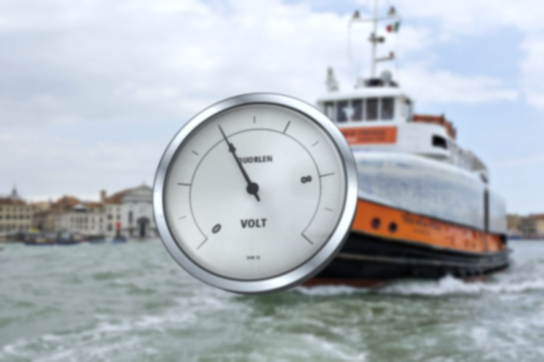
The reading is 4V
